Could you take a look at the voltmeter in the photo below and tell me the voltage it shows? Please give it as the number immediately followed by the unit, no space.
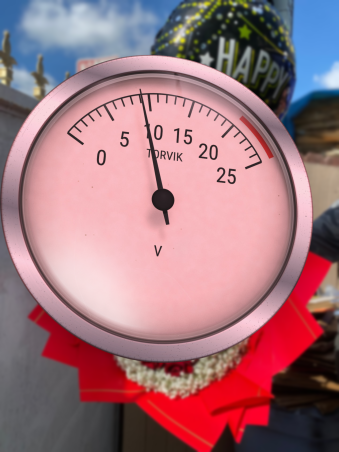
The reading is 9V
